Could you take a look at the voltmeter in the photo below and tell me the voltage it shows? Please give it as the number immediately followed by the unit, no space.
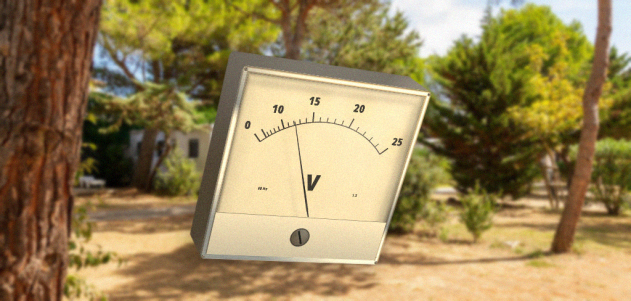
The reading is 12V
